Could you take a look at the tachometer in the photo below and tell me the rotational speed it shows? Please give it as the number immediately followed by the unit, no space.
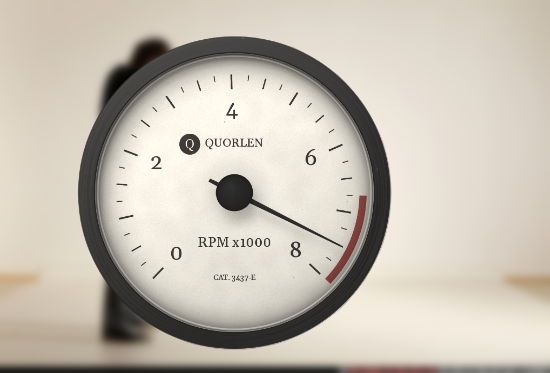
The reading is 7500rpm
